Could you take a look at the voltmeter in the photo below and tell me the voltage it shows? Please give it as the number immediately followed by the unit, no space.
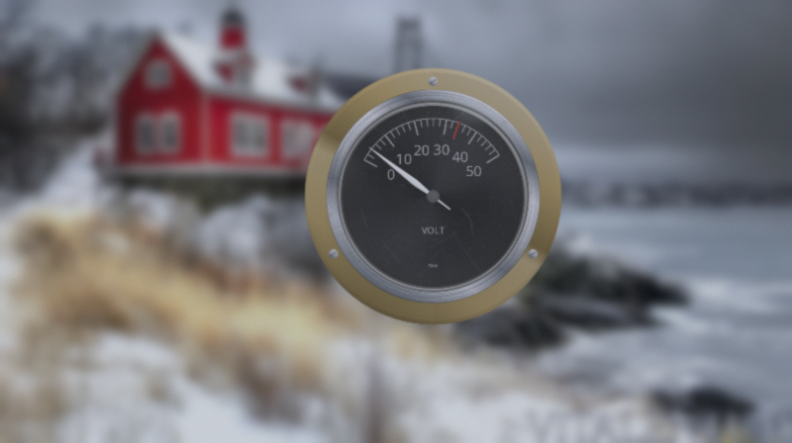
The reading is 4V
